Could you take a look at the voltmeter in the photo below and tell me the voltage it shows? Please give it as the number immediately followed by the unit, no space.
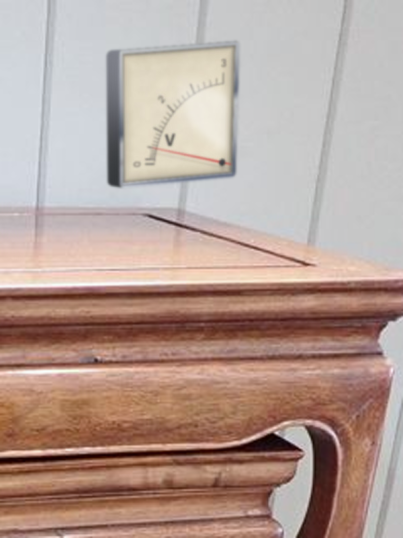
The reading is 1V
